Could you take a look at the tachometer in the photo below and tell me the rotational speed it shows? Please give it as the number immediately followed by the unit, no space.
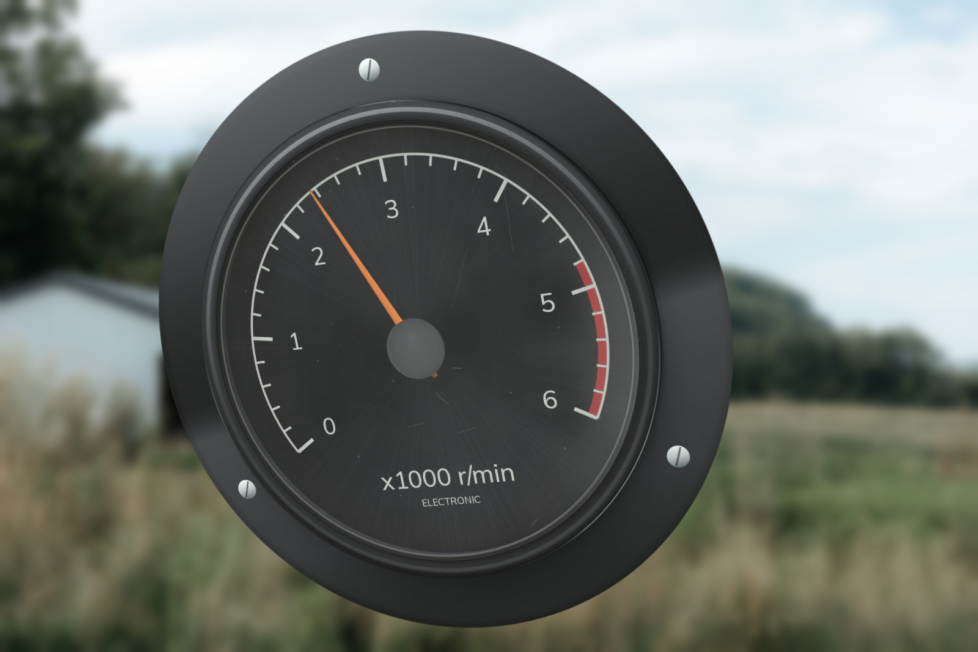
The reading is 2400rpm
